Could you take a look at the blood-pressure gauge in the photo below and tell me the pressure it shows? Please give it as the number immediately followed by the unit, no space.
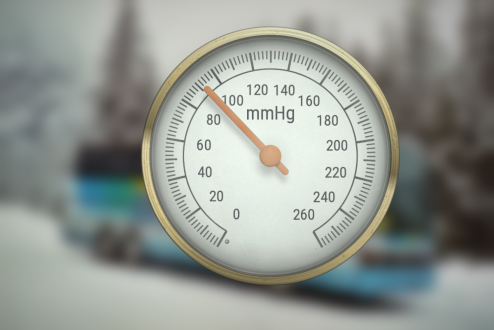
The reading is 92mmHg
